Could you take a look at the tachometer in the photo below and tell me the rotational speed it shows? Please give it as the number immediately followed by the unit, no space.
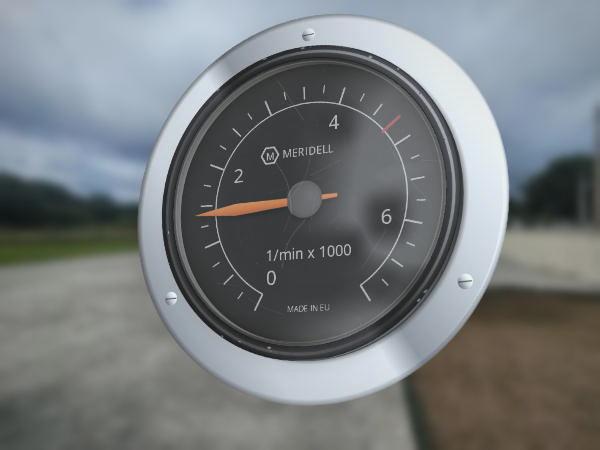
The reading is 1375rpm
